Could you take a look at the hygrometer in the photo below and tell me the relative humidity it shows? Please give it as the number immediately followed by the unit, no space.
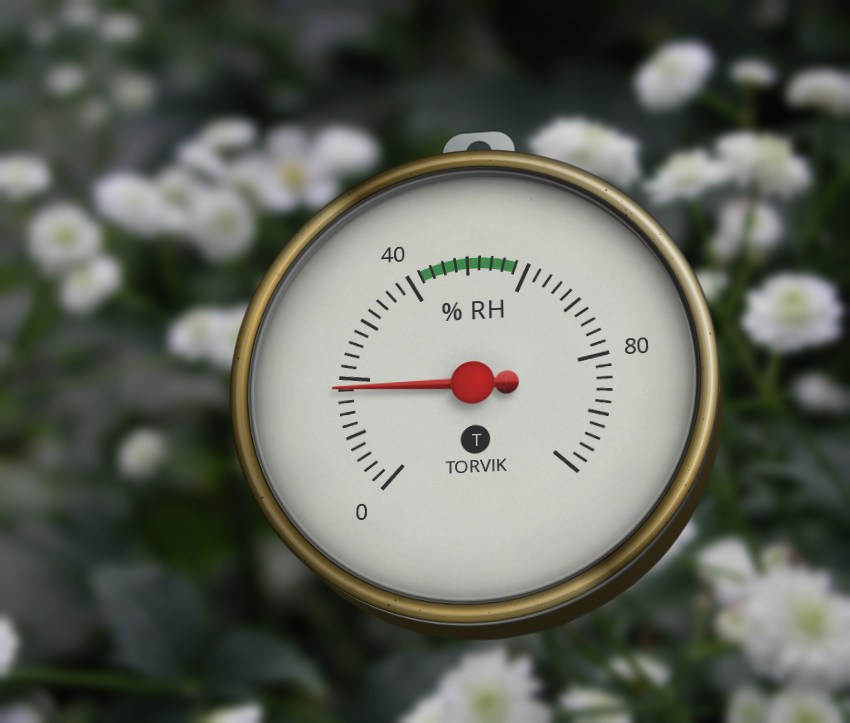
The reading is 18%
